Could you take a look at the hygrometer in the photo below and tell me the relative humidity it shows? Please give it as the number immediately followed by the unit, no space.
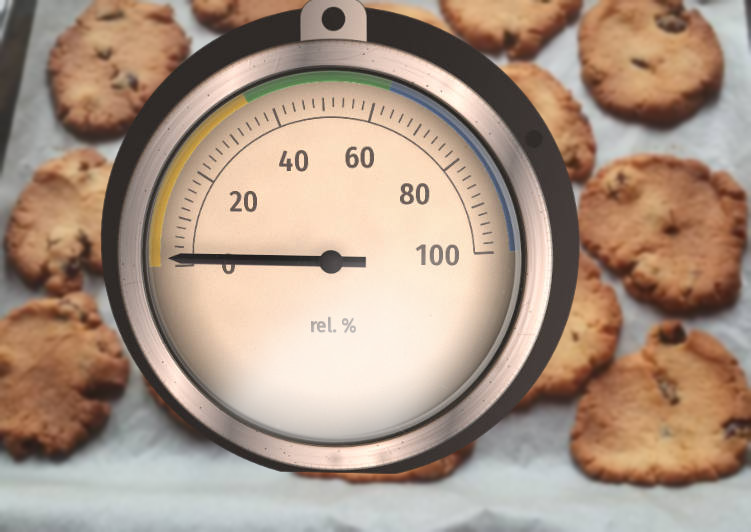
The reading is 2%
